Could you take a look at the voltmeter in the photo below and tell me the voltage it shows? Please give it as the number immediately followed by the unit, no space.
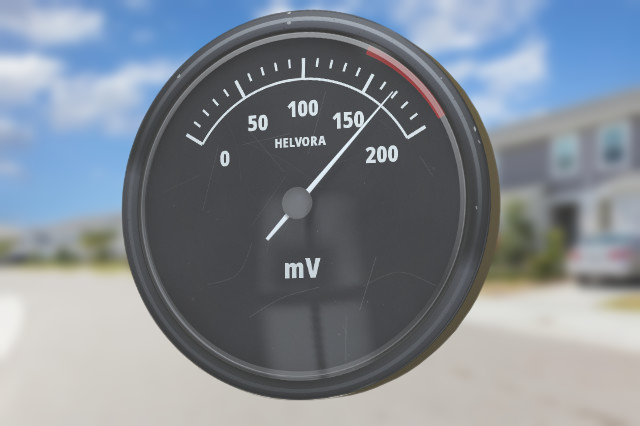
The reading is 170mV
